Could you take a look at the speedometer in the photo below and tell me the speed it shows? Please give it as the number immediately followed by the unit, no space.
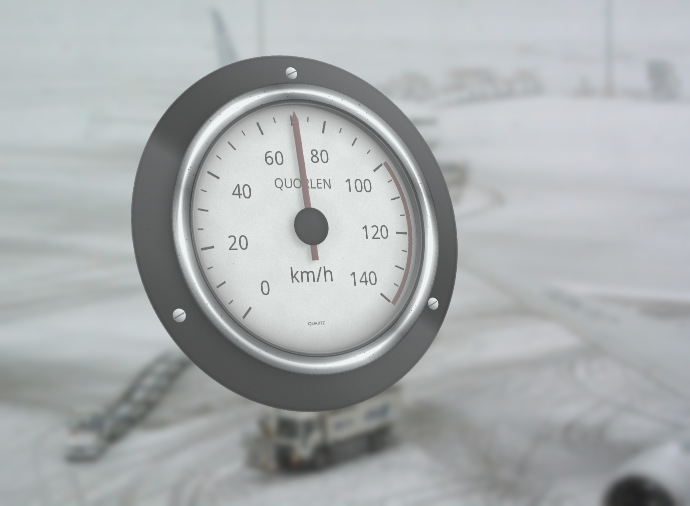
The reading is 70km/h
